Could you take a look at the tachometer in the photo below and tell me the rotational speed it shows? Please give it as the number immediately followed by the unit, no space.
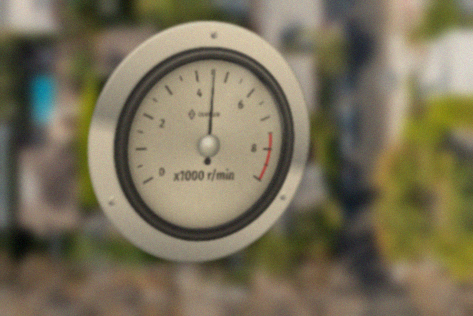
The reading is 4500rpm
